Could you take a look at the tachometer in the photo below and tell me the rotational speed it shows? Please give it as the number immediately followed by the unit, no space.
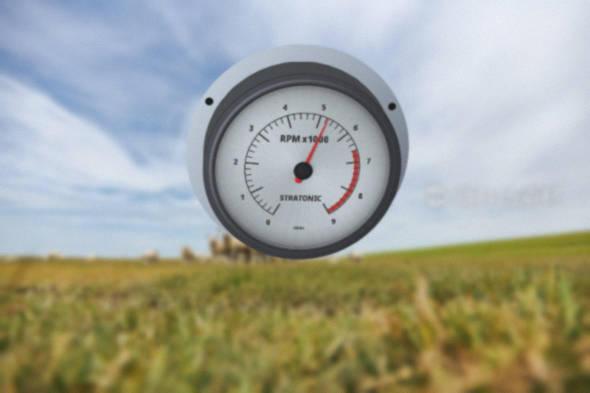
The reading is 5200rpm
